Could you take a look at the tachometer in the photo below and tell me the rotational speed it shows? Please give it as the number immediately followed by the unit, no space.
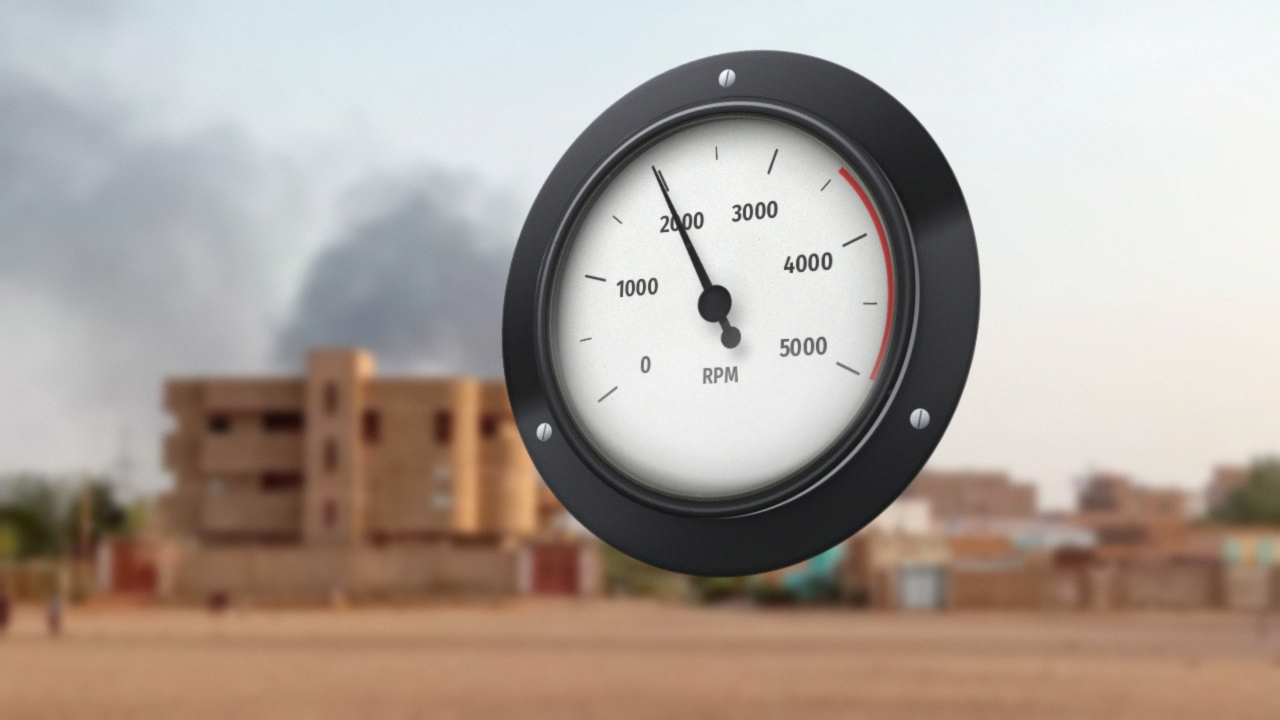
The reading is 2000rpm
